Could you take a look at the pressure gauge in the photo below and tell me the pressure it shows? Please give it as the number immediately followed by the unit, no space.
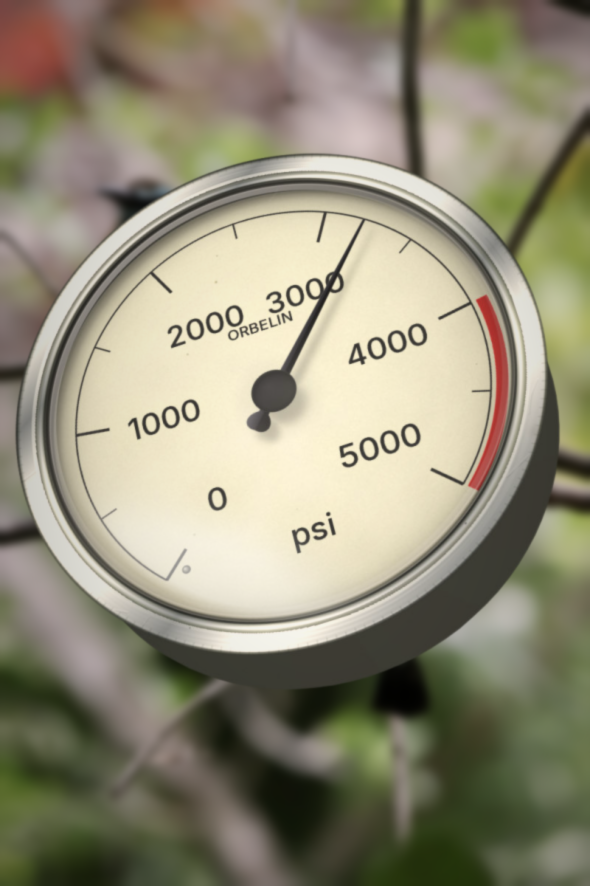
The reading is 3250psi
